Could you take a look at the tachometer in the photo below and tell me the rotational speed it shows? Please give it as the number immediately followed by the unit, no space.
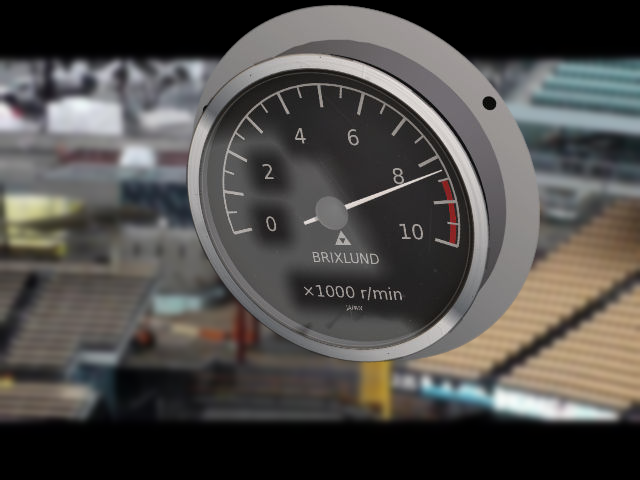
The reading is 8250rpm
